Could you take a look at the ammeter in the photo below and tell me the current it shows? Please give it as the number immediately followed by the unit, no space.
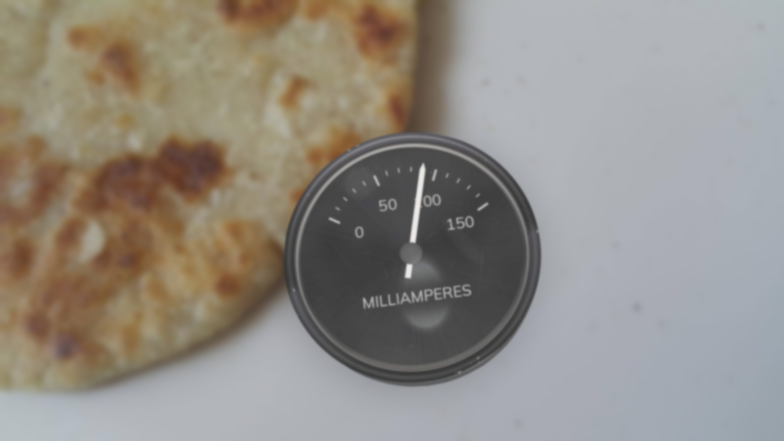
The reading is 90mA
